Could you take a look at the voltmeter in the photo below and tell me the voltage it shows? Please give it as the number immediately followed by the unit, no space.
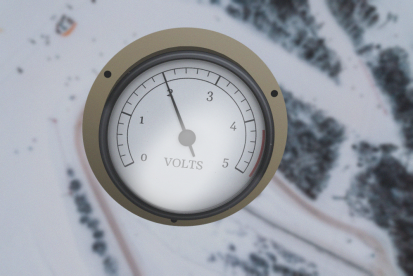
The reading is 2V
